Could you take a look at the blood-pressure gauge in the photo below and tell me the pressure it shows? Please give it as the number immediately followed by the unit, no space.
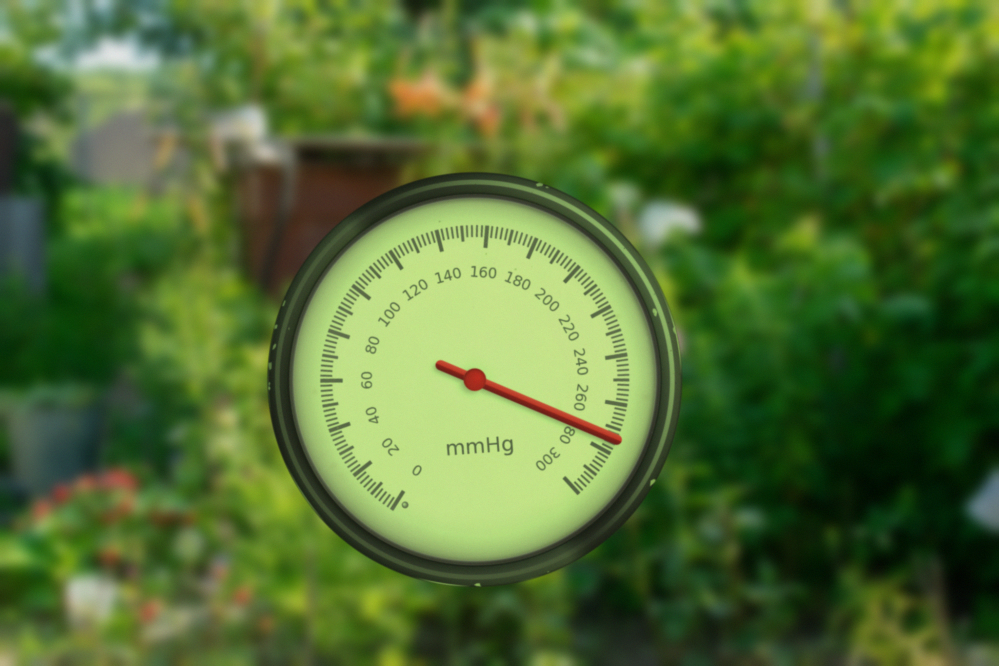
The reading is 274mmHg
